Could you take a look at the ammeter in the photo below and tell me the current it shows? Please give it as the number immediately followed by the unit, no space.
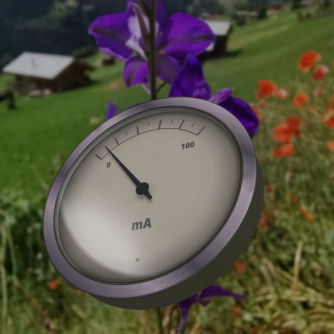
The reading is 10mA
